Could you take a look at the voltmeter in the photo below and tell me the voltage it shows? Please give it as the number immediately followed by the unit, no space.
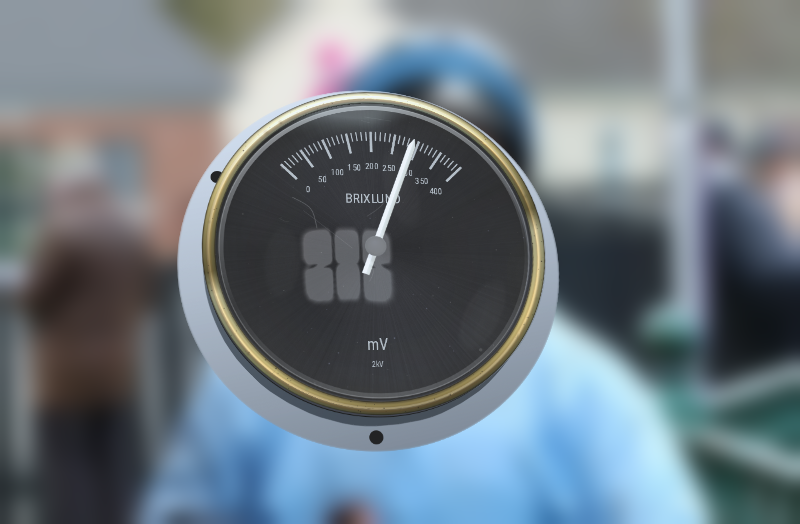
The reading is 290mV
